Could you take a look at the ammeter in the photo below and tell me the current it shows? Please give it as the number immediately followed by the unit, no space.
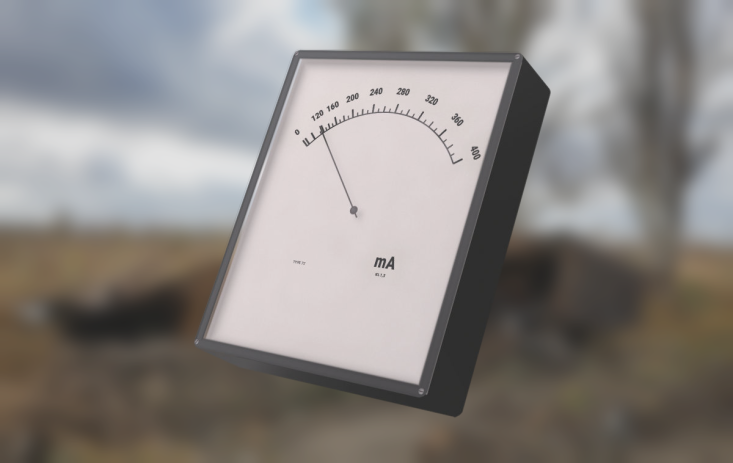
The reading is 120mA
